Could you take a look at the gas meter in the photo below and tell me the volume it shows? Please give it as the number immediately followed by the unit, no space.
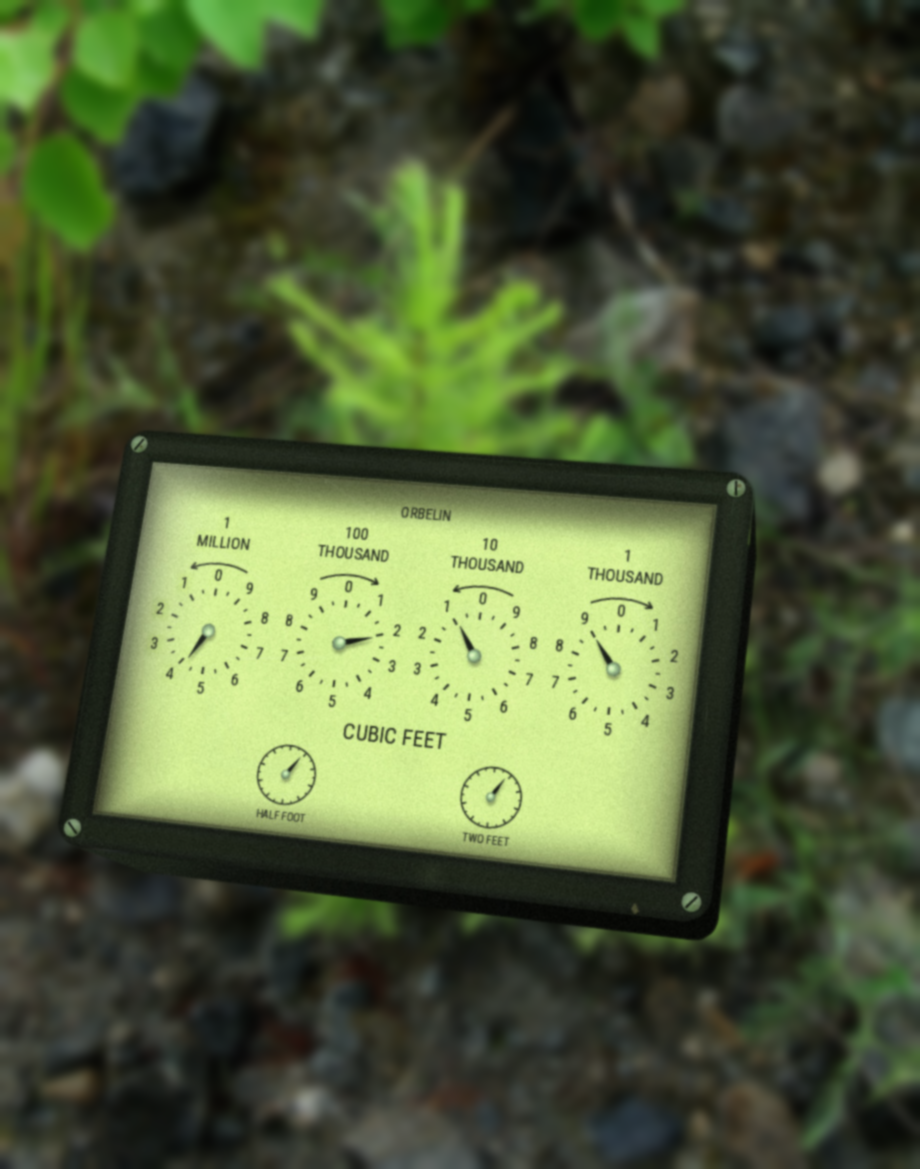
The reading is 420900ft³
